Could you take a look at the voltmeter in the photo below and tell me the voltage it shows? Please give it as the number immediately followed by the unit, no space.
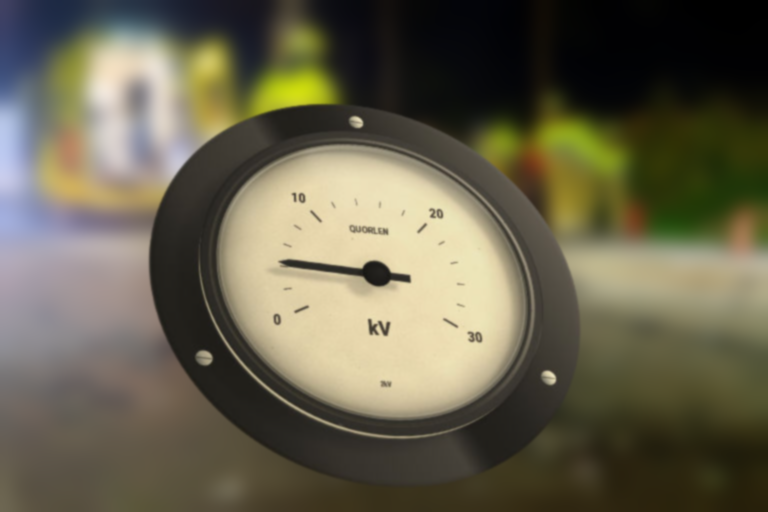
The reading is 4kV
